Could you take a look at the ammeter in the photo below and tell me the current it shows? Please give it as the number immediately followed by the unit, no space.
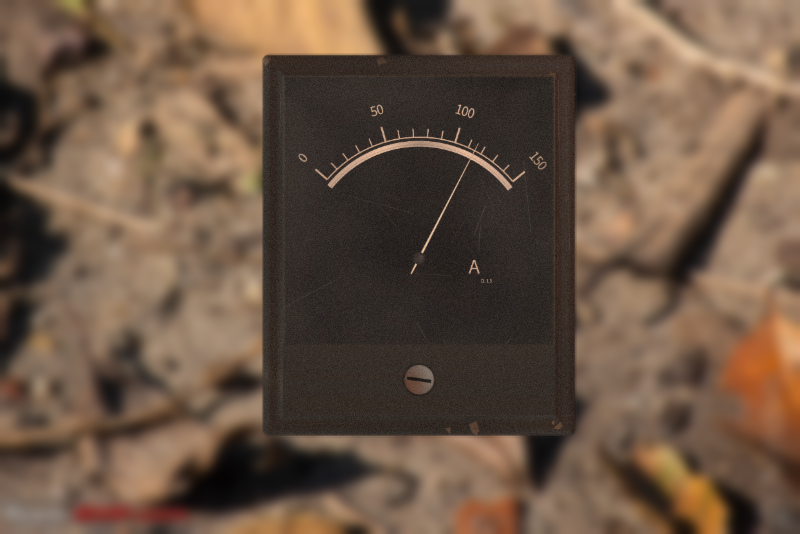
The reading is 115A
